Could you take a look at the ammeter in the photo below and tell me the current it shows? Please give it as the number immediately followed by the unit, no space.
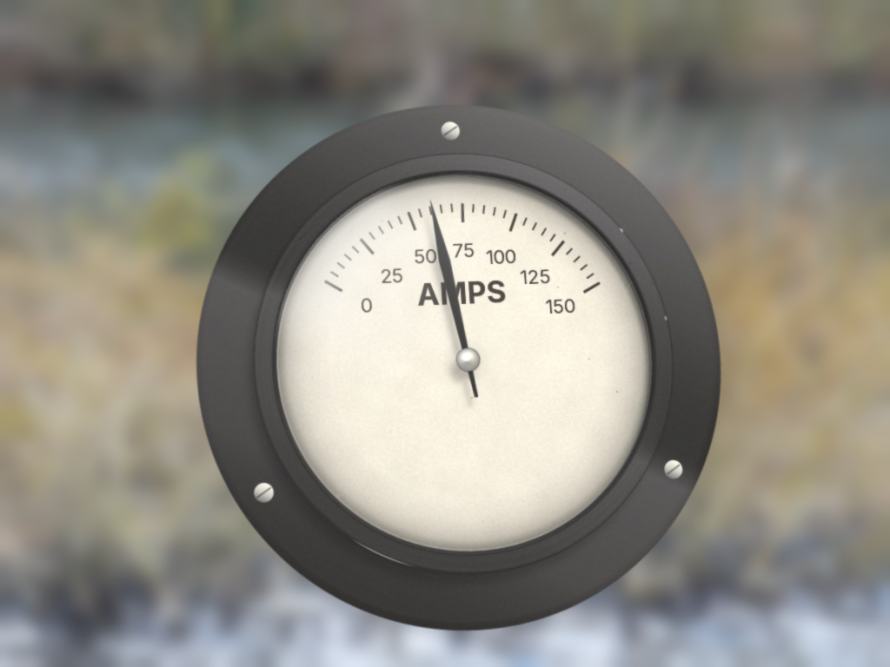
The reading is 60A
